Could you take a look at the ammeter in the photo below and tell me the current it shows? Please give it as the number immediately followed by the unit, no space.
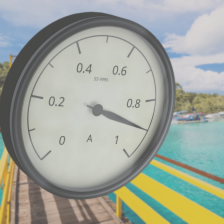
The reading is 0.9A
